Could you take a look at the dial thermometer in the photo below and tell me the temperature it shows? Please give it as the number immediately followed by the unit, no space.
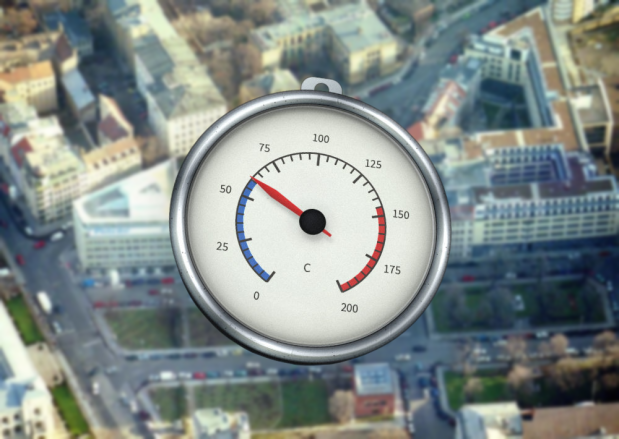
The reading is 60°C
